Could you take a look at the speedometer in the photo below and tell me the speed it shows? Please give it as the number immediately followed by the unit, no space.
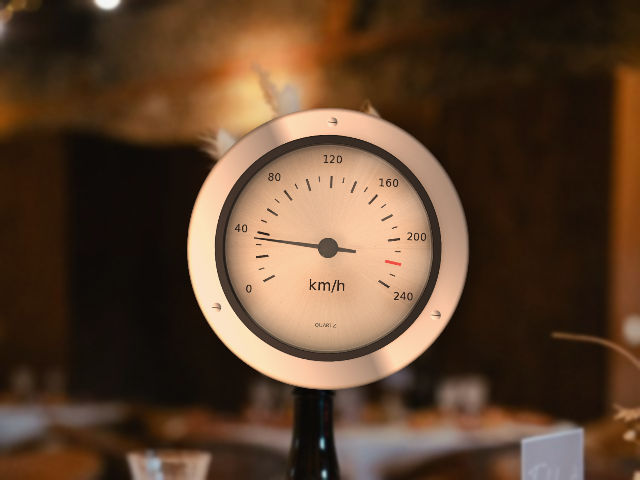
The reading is 35km/h
